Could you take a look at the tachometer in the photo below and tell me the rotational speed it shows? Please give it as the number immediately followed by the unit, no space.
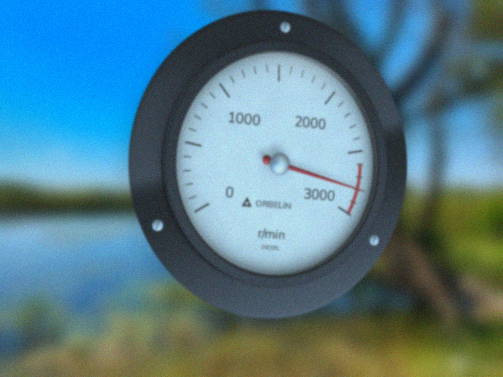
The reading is 2800rpm
